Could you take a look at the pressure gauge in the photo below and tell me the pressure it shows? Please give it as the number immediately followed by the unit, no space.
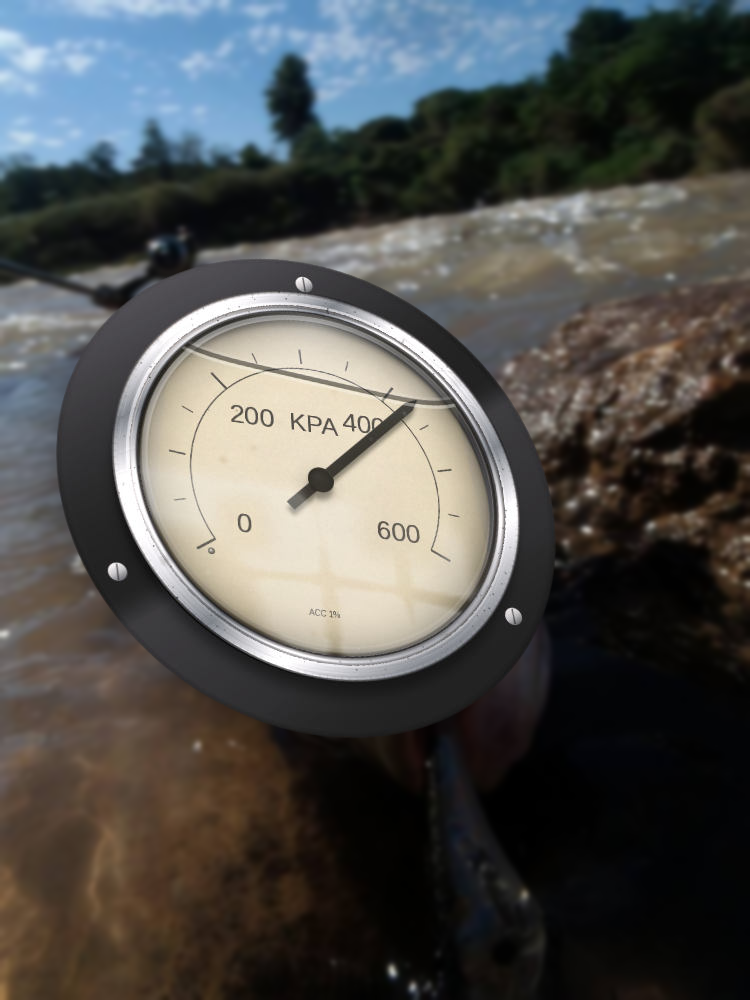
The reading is 425kPa
